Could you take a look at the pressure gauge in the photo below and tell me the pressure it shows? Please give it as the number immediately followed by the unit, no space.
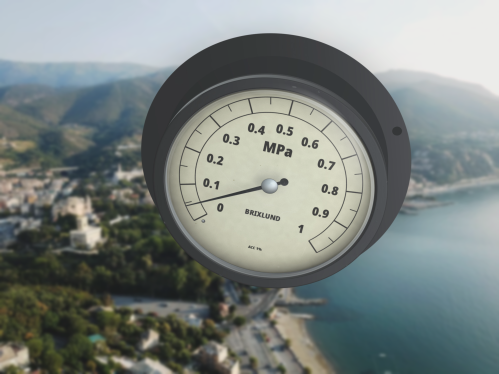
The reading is 0.05MPa
